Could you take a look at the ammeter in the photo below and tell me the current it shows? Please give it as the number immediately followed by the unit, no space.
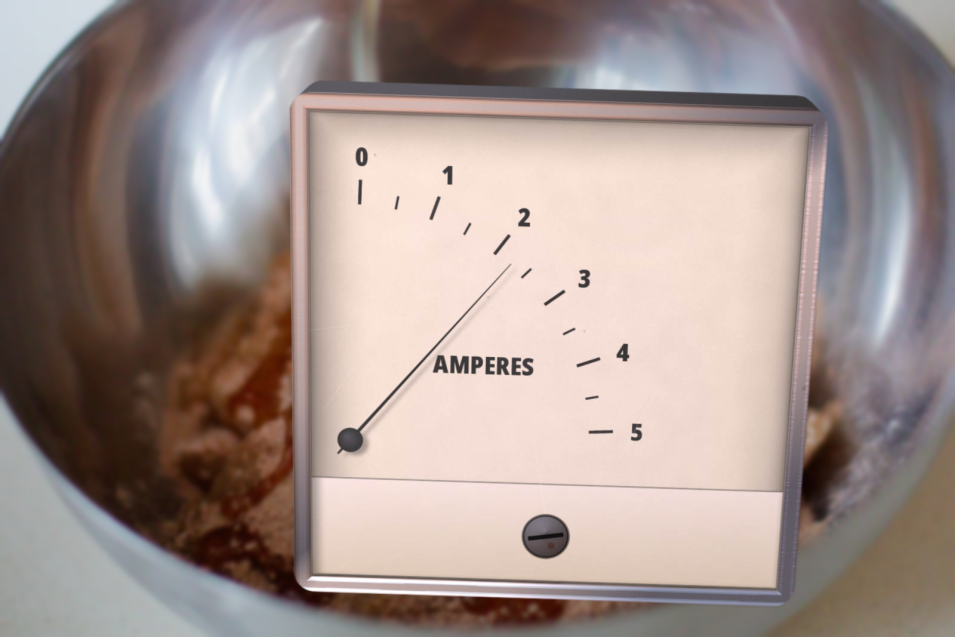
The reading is 2.25A
